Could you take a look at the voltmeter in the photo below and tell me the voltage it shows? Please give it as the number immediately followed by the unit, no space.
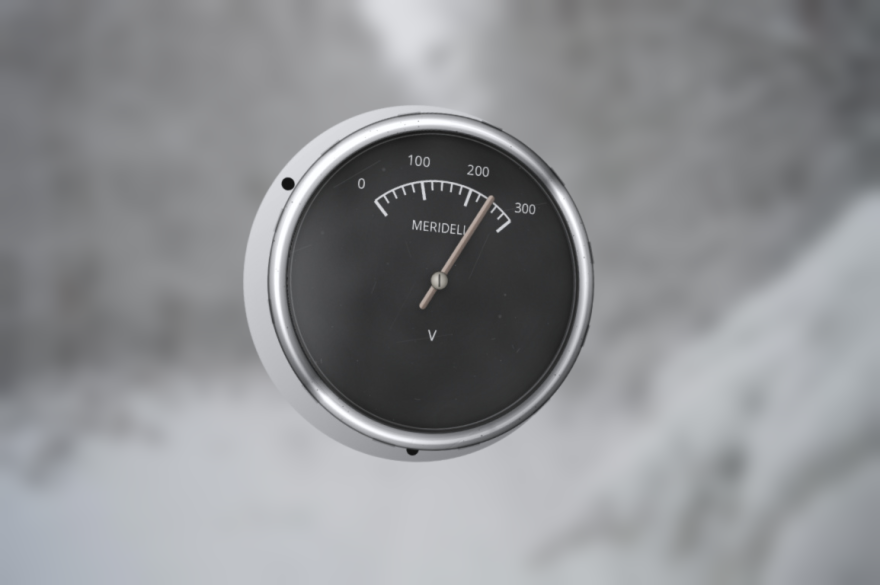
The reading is 240V
